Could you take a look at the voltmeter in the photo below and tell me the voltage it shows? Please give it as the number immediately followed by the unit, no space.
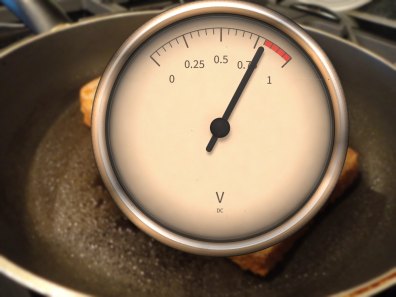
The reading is 0.8V
